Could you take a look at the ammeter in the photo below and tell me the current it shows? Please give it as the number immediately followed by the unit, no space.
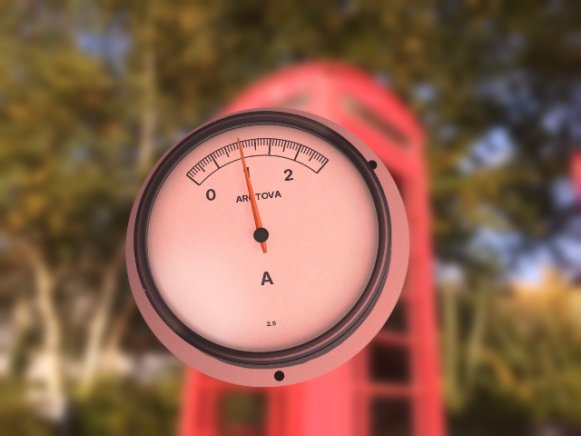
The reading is 1A
